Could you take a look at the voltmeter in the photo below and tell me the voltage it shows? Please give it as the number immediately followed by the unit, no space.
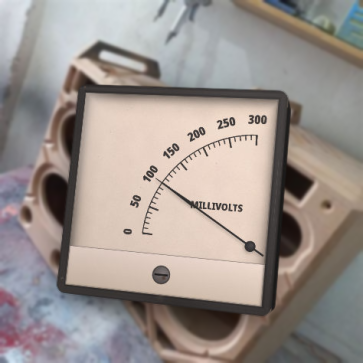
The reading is 100mV
